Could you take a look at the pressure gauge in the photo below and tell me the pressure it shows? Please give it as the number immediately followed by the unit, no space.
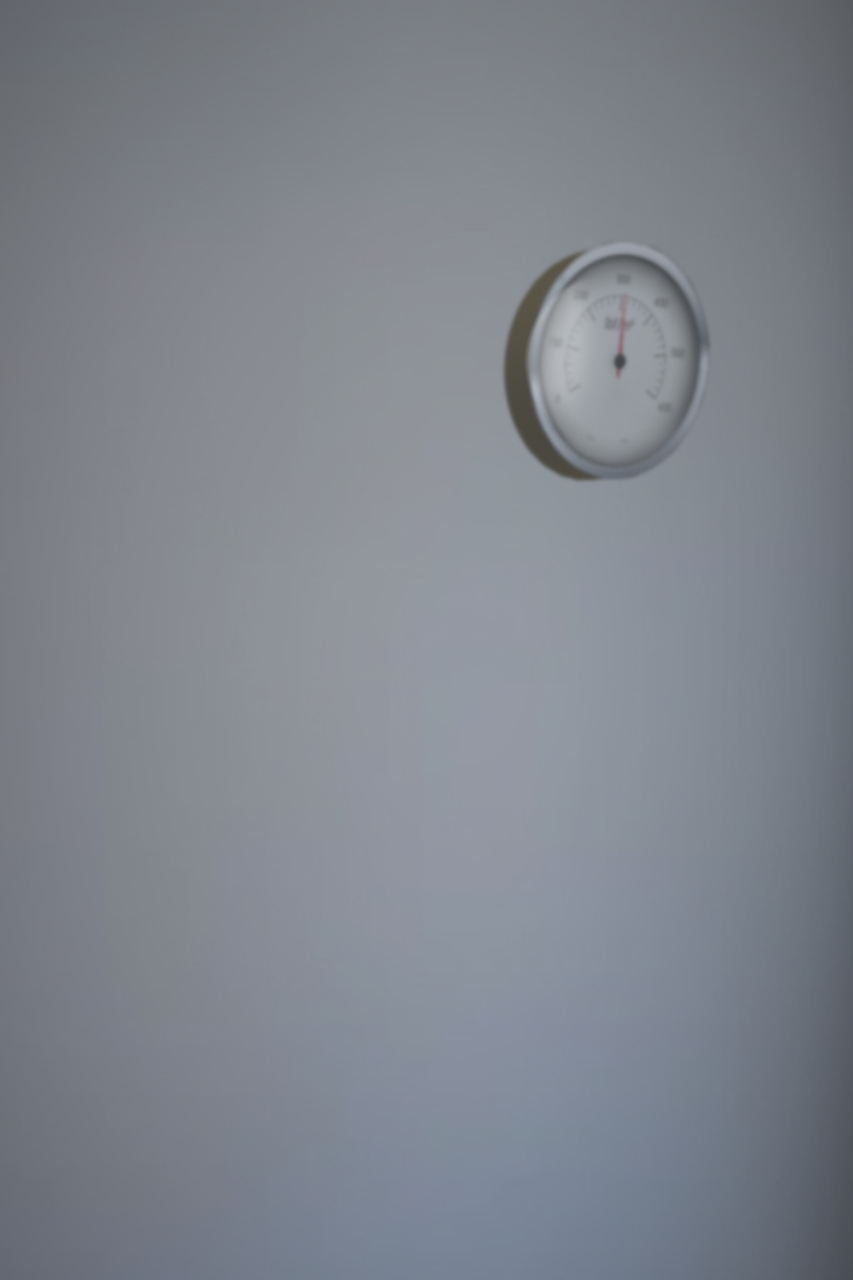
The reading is 300psi
